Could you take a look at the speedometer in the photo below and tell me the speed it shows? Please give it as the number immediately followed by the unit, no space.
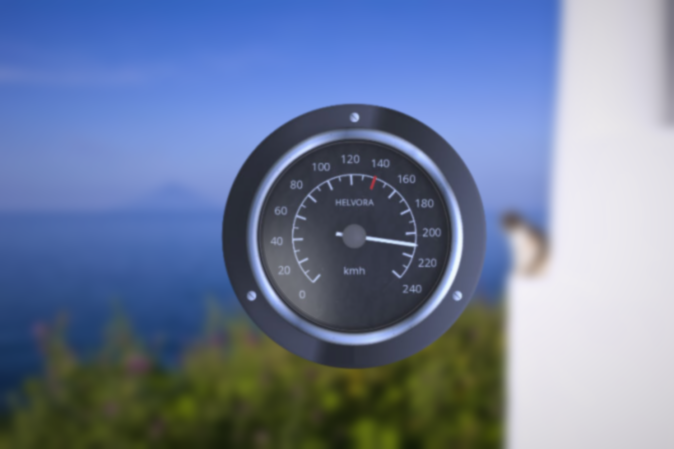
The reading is 210km/h
